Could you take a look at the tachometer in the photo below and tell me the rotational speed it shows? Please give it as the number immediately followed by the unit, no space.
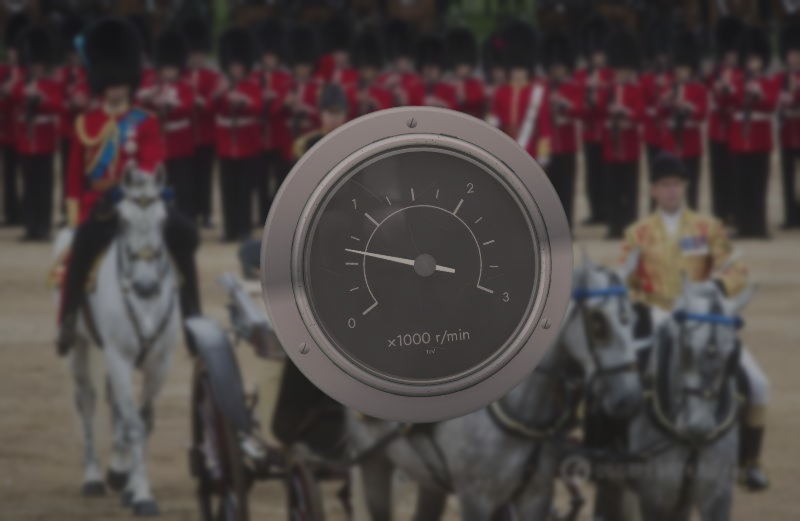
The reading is 625rpm
